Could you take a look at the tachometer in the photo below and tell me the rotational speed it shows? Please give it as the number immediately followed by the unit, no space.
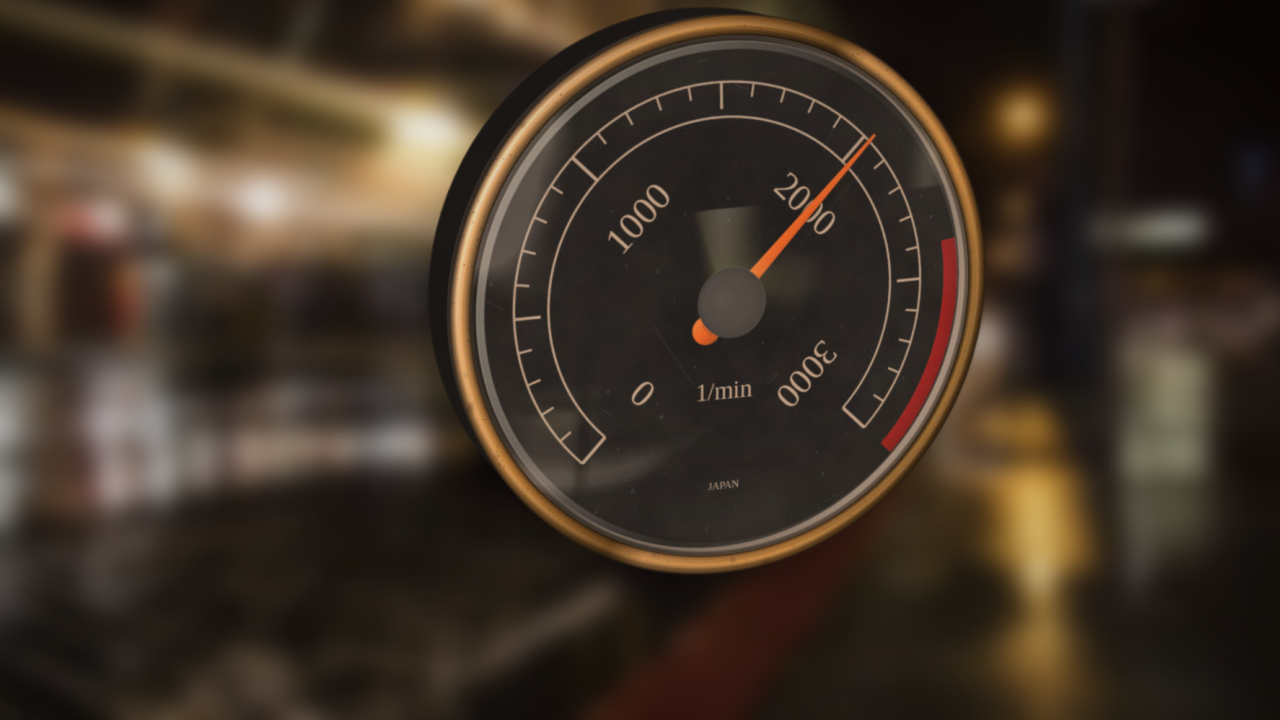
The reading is 2000rpm
